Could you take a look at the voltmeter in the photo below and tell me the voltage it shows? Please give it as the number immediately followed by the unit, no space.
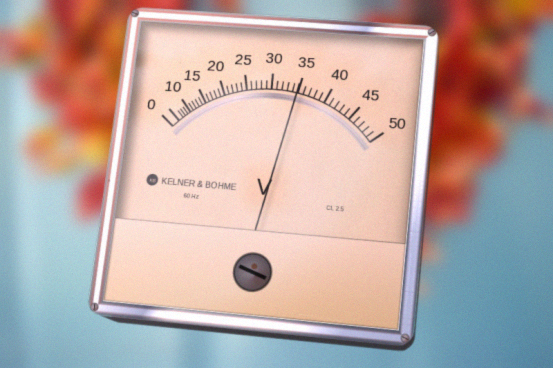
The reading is 35V
